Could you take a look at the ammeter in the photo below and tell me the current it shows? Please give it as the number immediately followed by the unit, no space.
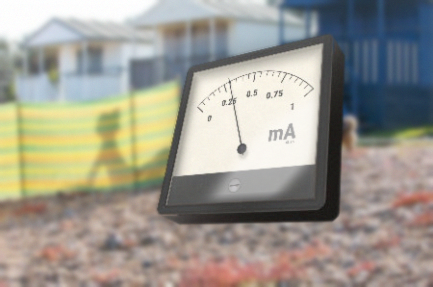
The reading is 0.3mA
